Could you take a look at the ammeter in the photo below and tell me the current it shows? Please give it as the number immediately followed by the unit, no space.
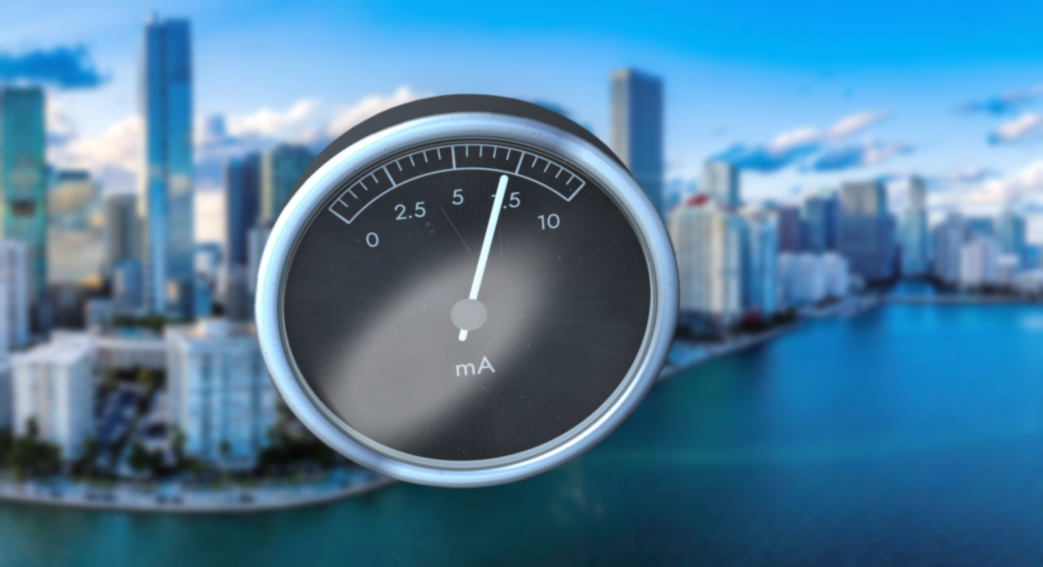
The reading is 7mA
